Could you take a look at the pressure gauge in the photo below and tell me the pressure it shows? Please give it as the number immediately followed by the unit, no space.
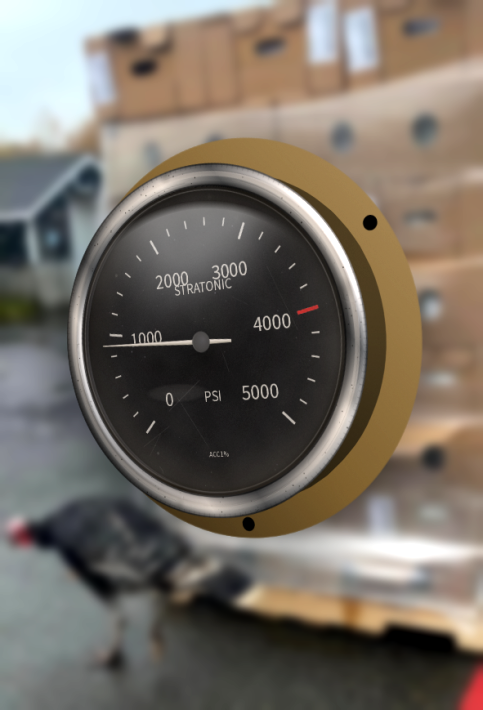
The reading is 900psi
